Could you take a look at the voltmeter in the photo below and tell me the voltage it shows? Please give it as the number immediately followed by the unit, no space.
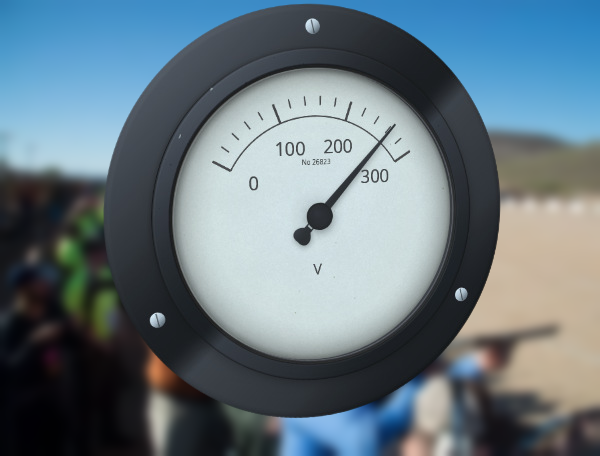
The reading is 260V
